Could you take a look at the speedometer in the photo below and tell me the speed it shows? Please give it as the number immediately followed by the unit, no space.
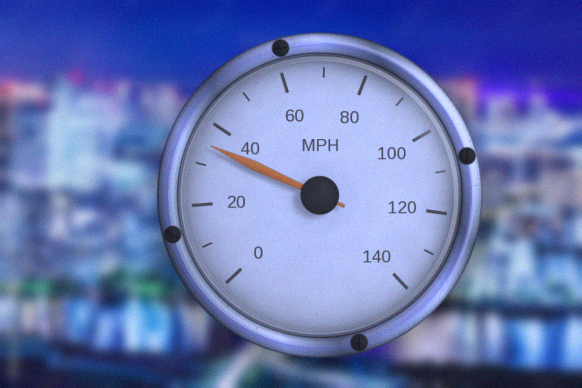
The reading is 35mph
